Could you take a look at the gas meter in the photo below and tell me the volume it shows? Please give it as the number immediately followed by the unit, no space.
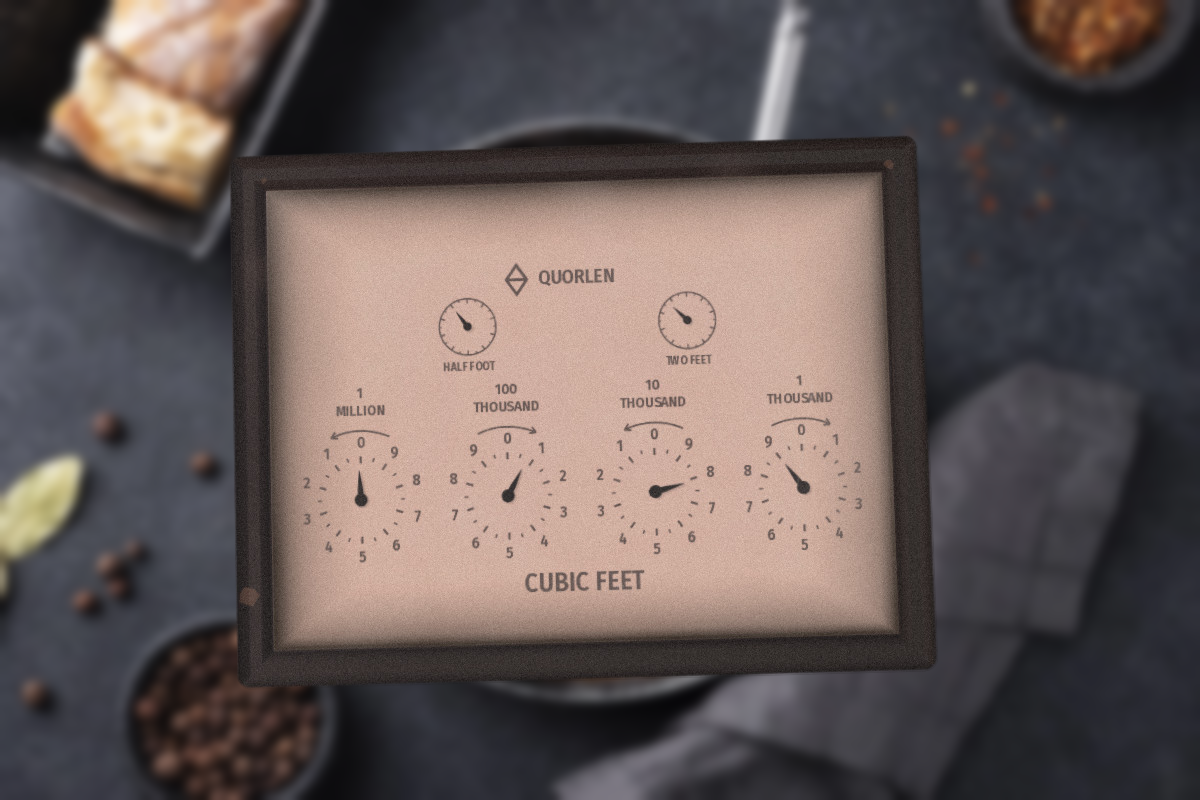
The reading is 7900ft³
